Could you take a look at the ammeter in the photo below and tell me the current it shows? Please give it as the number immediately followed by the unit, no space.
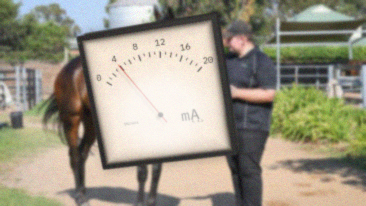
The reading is 4mA
